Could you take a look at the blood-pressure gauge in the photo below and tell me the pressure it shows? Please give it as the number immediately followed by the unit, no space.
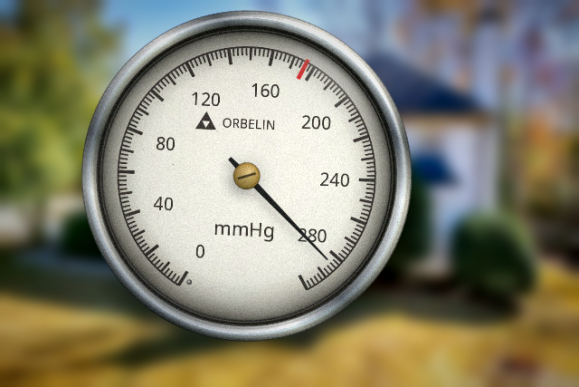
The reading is 284mmHg
